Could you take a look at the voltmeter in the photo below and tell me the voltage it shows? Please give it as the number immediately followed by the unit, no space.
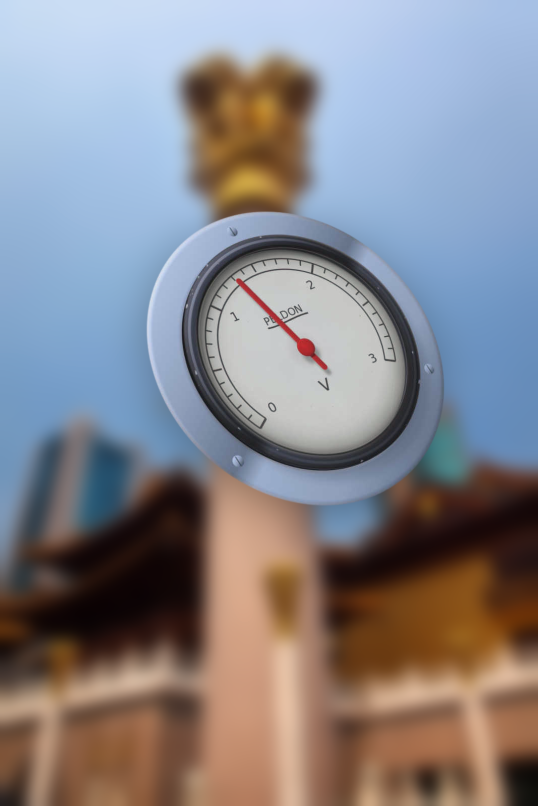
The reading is 1.3V
